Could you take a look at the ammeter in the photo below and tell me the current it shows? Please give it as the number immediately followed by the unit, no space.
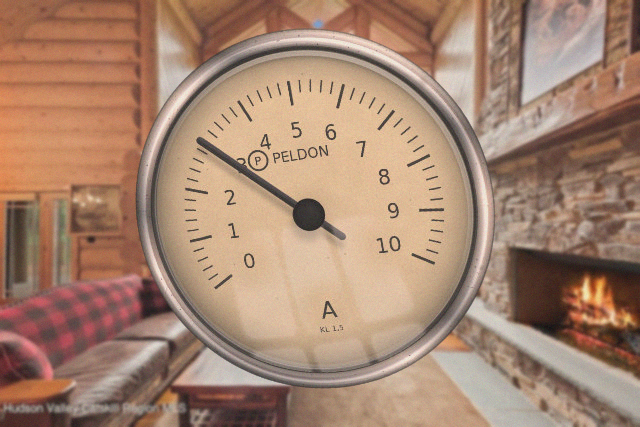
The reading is 3A
